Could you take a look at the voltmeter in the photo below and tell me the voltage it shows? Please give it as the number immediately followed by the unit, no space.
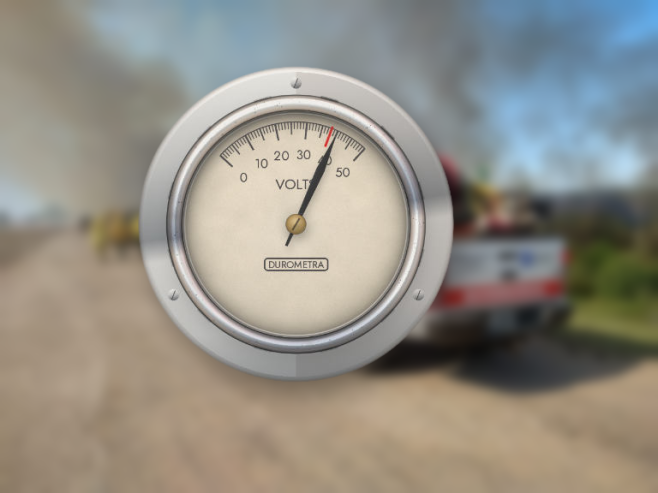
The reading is 40V
